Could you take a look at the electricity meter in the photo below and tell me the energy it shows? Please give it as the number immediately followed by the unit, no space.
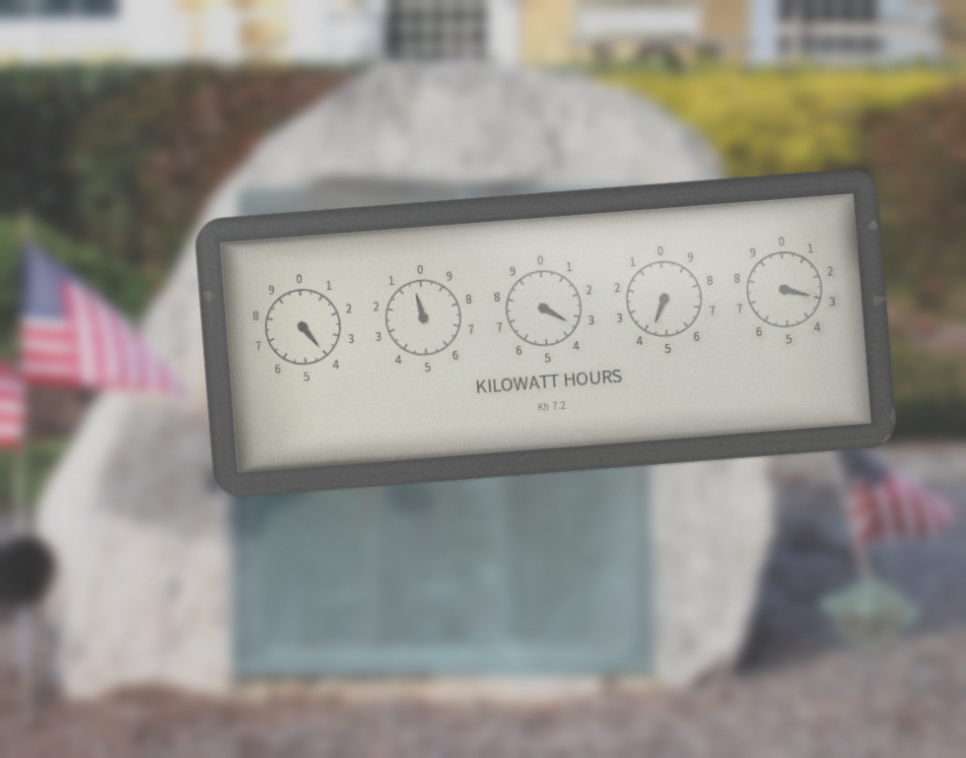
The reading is 40343kWh
